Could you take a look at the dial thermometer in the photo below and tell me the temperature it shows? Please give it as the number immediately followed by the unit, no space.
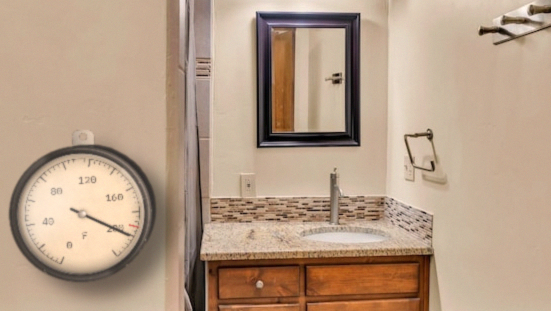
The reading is 200°F
